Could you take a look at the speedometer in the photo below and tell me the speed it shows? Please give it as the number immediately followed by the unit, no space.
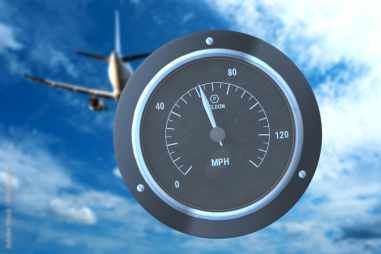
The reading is 62.5mph
